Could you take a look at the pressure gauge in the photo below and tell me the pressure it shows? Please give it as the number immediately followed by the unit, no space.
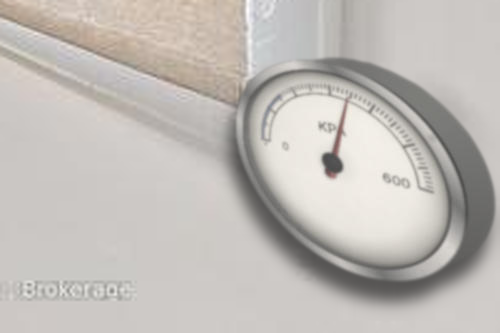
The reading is 350kPa
